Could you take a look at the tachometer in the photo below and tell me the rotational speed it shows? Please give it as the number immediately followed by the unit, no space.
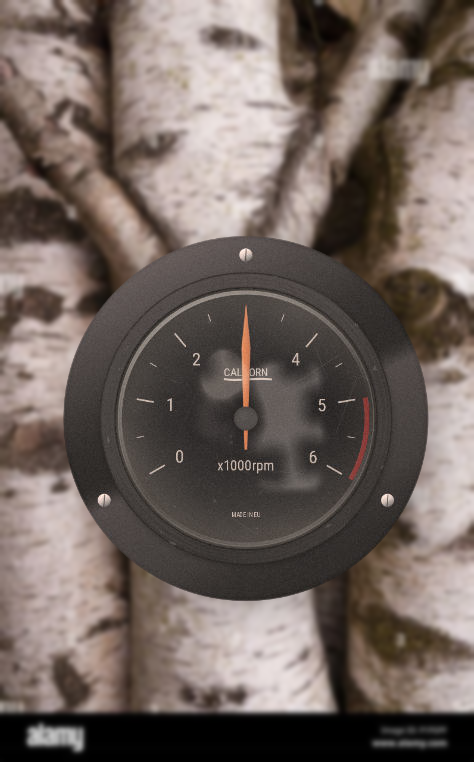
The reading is 3000rpm
